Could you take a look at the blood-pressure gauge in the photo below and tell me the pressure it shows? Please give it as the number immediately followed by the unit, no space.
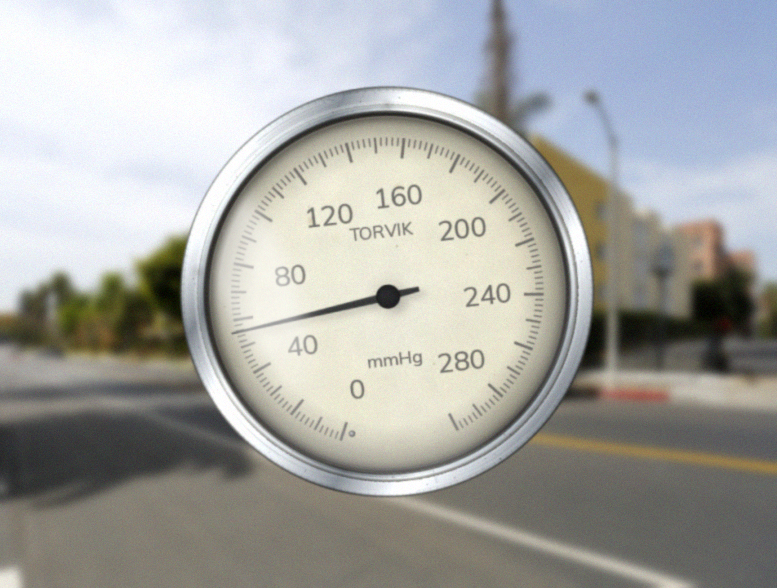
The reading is 56mmHg
